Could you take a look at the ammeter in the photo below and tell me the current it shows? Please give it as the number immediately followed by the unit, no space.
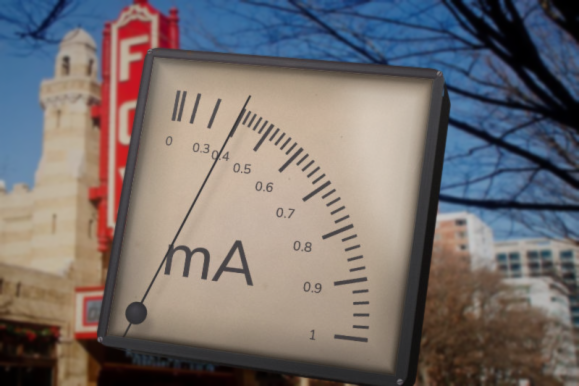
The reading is 0.4mA
